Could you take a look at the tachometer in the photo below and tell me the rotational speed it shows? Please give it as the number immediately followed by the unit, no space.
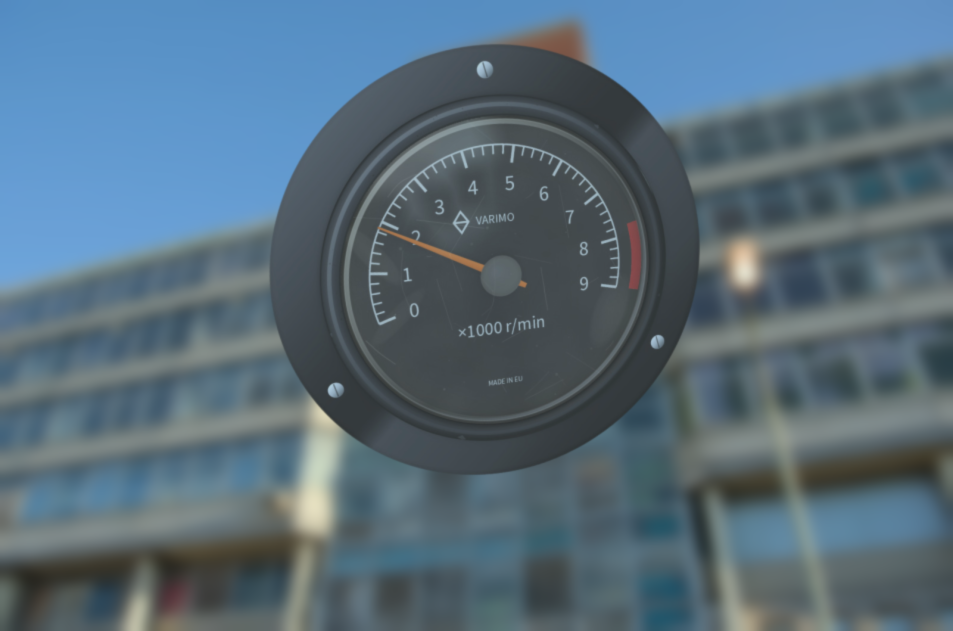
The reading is 1900rpm
